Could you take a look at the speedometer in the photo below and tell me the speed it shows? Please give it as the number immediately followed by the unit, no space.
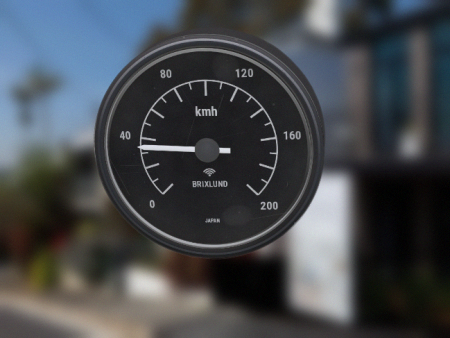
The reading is 35km/h
